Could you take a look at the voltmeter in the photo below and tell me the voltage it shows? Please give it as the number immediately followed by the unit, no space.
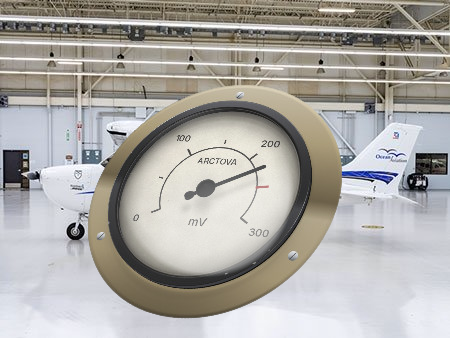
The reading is 225mV
